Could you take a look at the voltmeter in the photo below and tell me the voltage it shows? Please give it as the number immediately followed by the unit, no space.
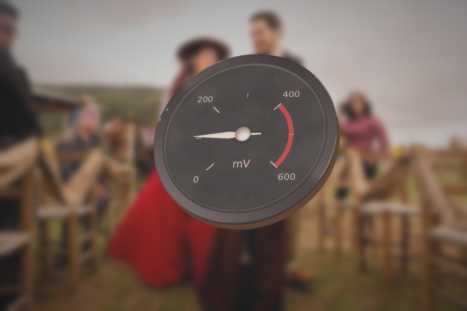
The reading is 100mV
